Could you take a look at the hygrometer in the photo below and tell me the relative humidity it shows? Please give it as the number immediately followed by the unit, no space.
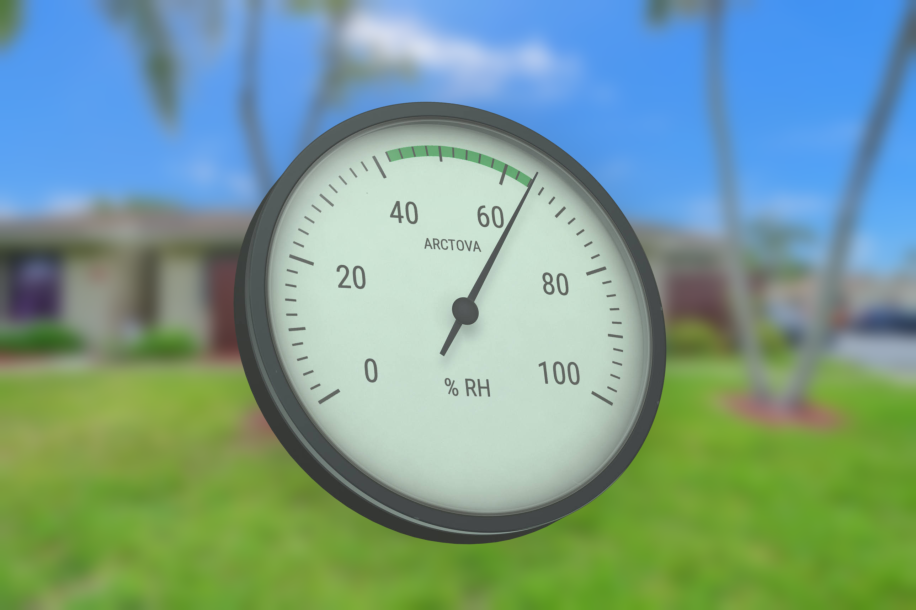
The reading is 64%
